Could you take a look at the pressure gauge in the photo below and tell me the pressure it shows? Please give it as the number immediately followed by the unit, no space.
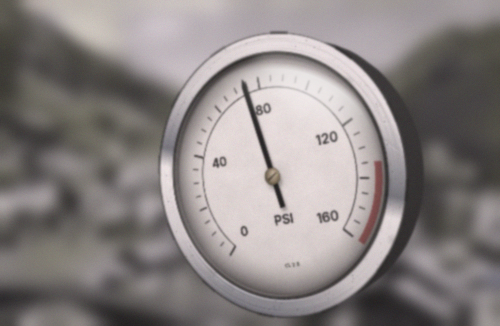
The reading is 75psi
